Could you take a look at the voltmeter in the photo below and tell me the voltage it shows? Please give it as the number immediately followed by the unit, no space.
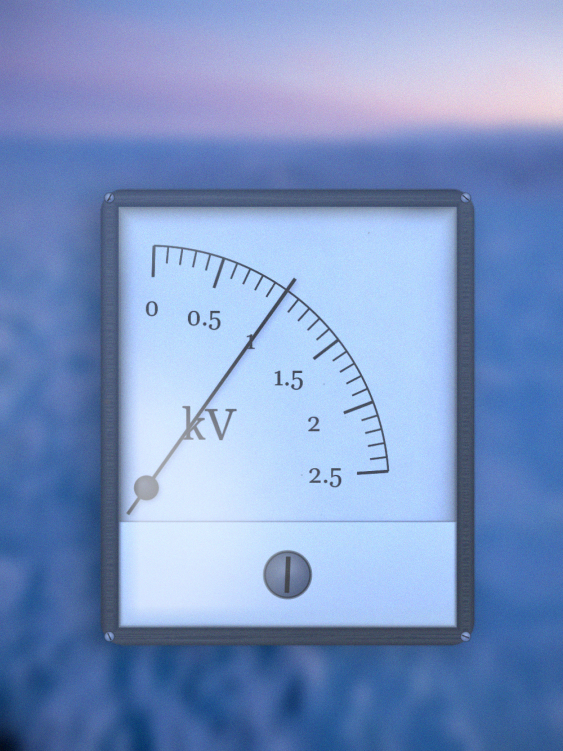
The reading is 1kV
